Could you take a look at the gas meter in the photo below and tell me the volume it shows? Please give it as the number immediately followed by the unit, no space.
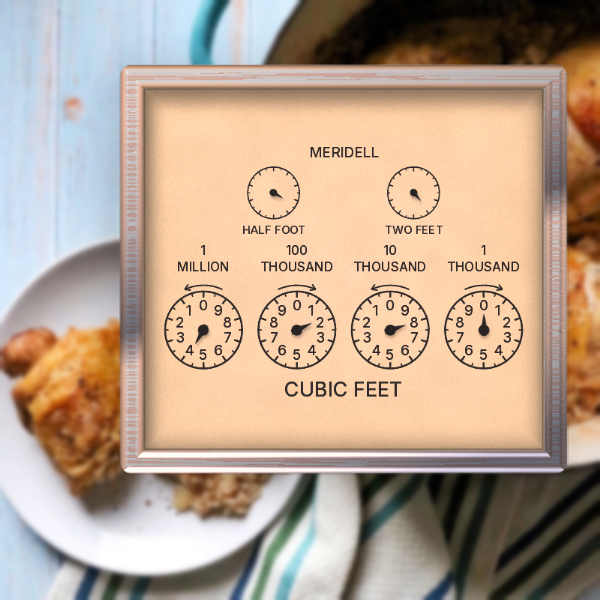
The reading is 418000ft³
